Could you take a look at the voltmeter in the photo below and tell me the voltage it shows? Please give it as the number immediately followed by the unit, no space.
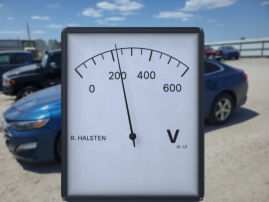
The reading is 225V
